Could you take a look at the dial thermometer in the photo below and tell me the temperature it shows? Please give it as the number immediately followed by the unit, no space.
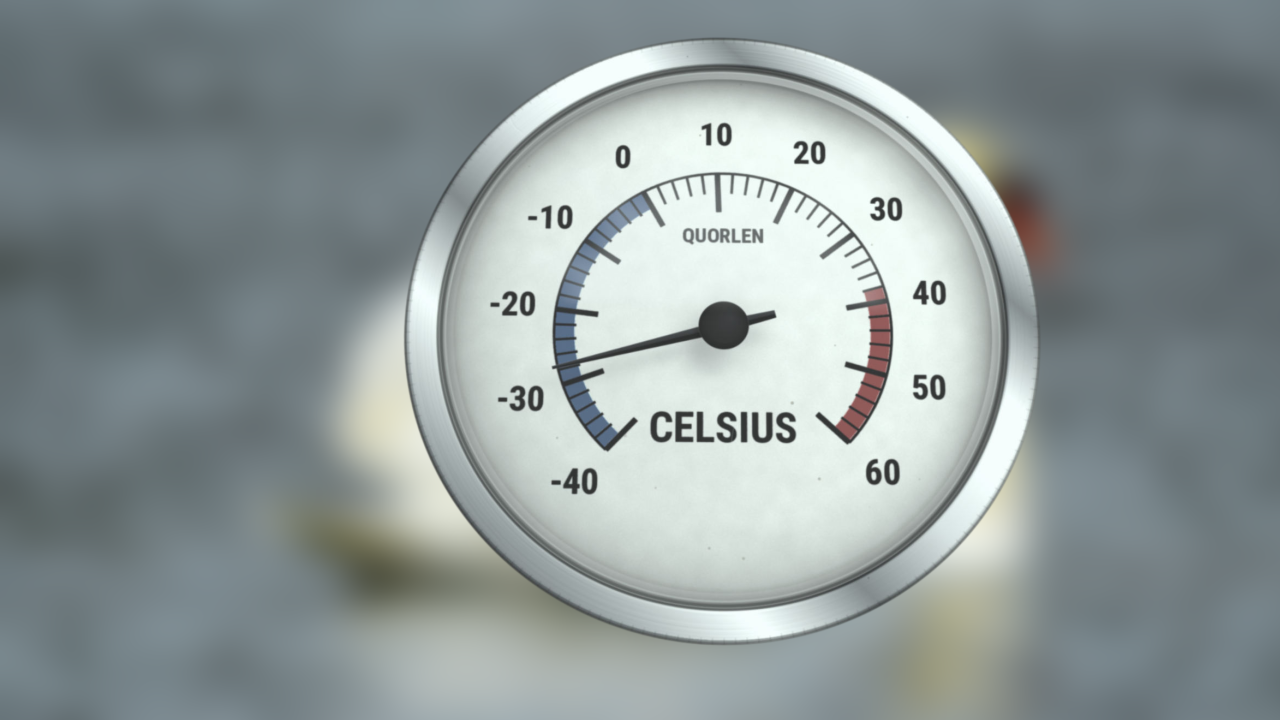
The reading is -28°C
